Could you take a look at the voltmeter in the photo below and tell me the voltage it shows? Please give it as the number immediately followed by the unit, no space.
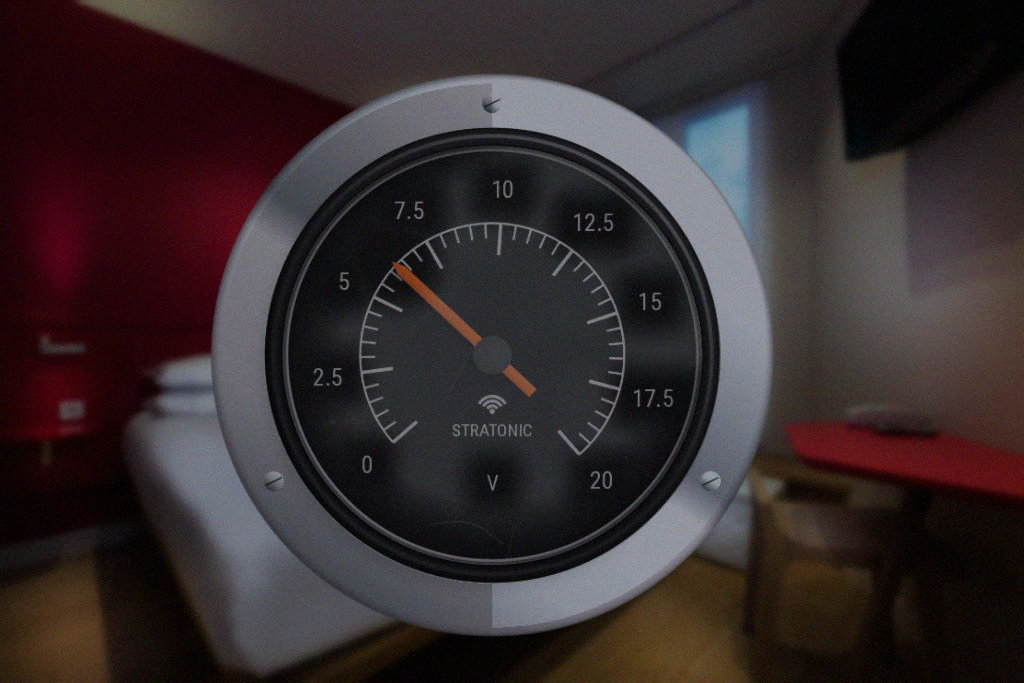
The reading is 6.25V
